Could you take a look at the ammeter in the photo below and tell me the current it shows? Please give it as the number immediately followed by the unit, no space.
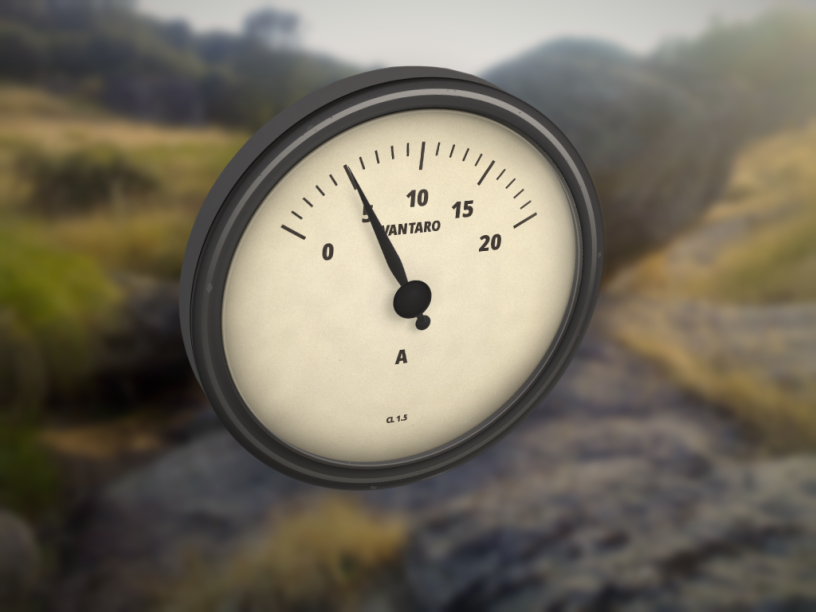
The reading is 5A
